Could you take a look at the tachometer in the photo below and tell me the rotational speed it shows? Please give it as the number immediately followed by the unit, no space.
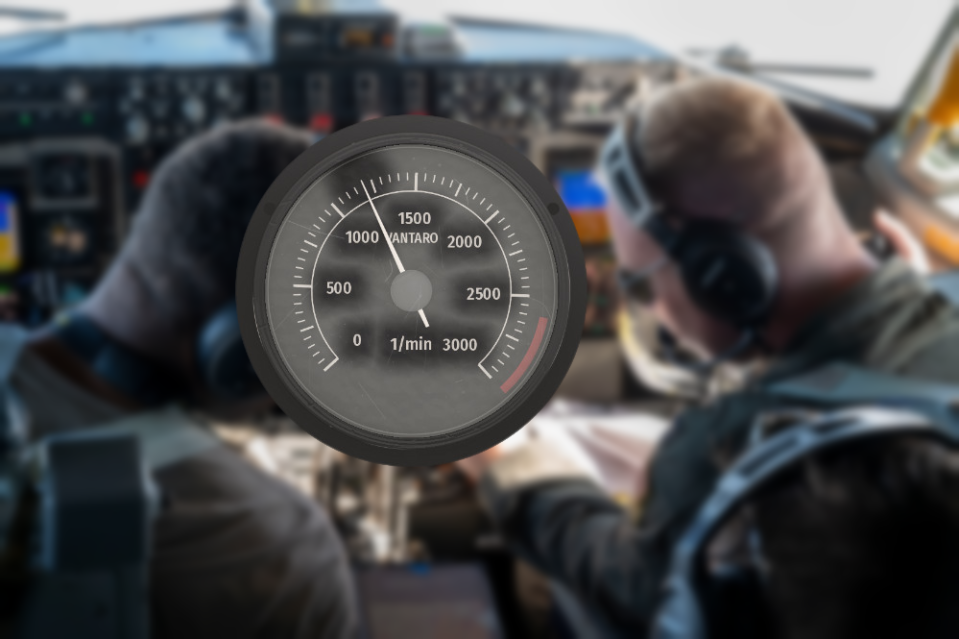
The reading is 1200rpm
